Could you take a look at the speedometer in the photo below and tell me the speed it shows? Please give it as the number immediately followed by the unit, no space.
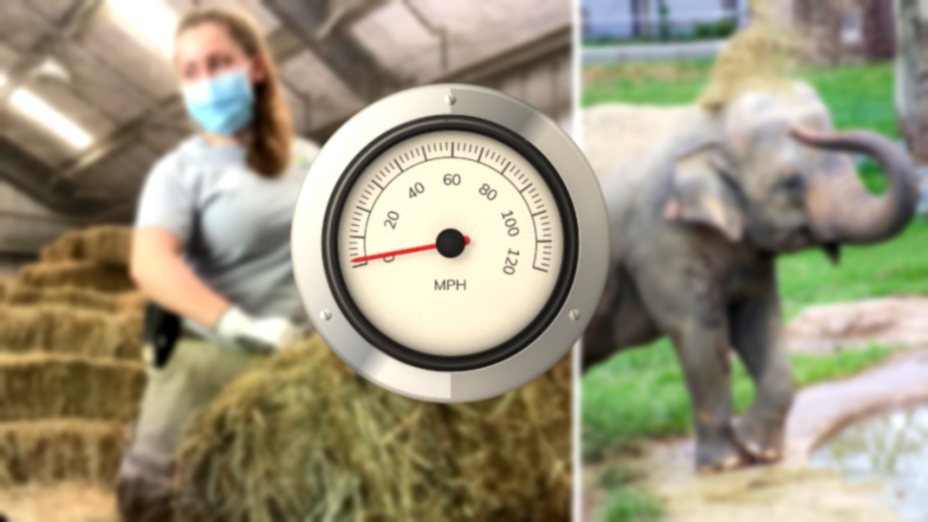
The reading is 2mph
